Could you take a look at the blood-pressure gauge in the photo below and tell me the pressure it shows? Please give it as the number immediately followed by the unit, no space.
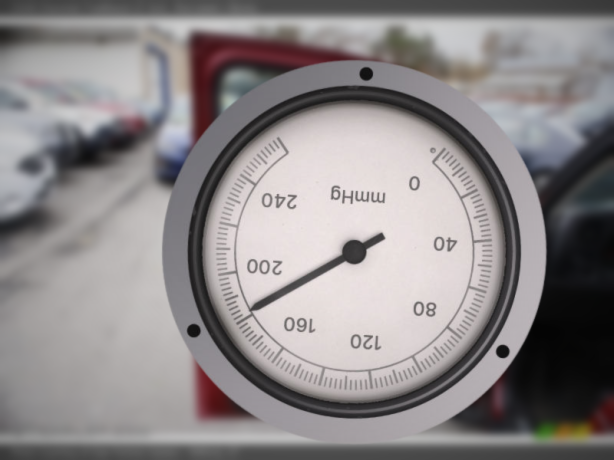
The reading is 182mmHg
